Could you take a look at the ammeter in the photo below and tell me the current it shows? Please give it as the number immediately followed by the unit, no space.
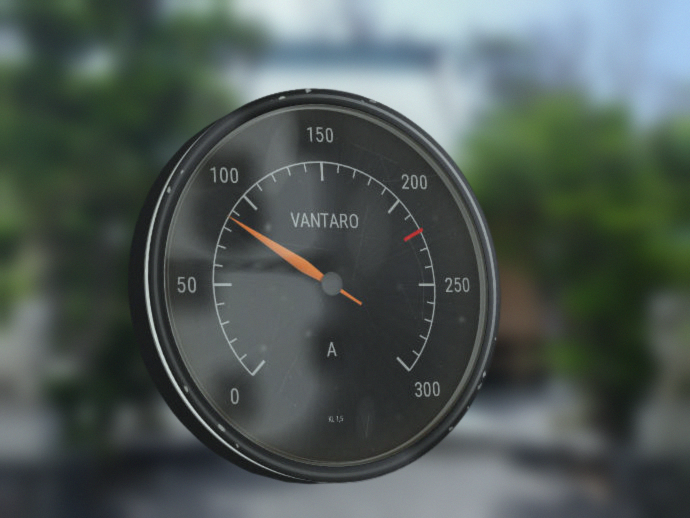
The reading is 85A
